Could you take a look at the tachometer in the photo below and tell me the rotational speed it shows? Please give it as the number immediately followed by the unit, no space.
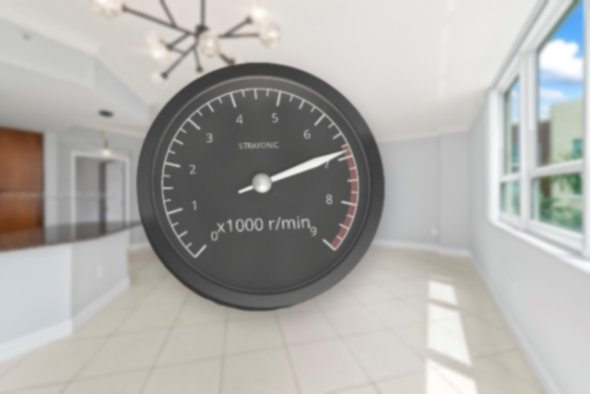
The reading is 6875rpm
